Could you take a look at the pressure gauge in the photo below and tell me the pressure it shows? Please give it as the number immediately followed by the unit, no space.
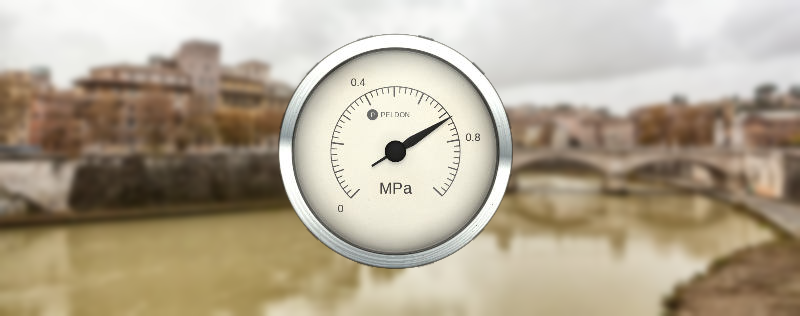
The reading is 0.72MPa
